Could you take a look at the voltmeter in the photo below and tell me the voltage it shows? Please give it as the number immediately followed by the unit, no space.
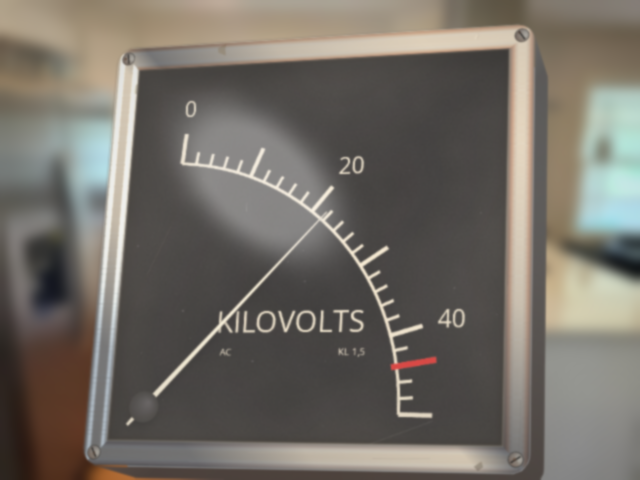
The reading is 22kV
